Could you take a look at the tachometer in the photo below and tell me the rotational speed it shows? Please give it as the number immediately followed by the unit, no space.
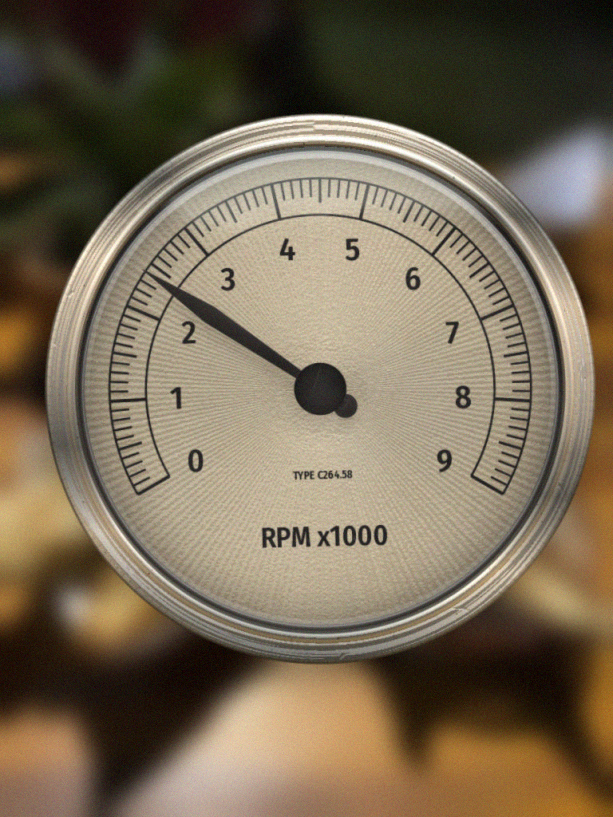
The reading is 2400rpm
